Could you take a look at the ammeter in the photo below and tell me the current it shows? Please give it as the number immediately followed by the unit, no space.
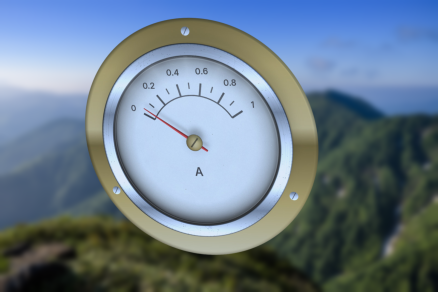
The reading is 0.05A
